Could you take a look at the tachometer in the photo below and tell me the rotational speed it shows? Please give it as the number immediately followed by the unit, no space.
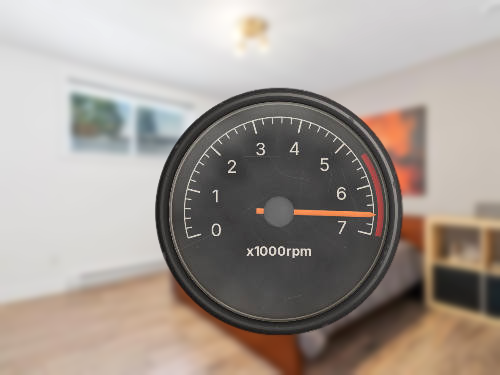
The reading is 6600rpm
